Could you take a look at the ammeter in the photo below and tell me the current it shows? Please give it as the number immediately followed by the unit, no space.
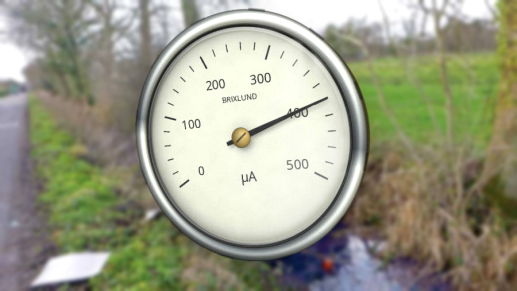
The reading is 400µA
